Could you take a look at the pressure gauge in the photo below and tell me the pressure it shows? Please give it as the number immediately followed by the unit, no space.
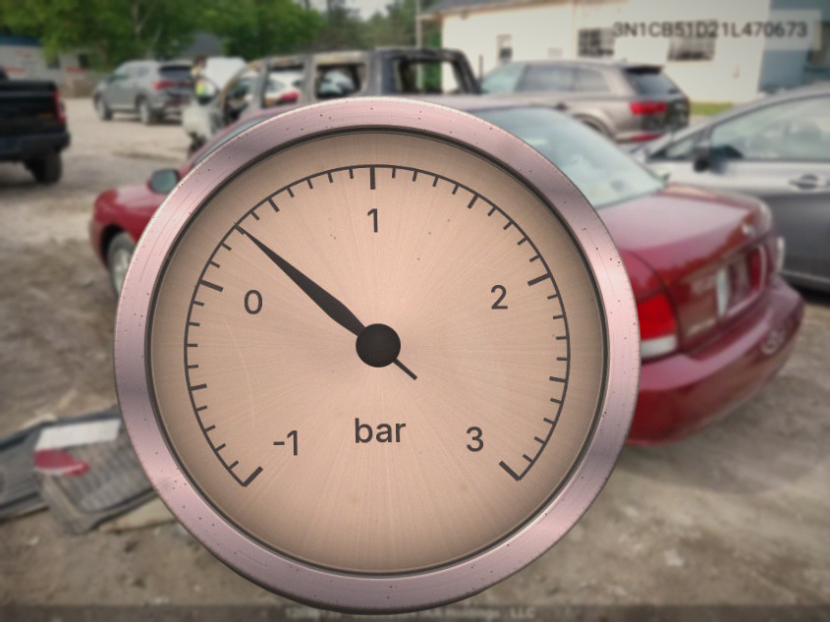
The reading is 0.3bar
